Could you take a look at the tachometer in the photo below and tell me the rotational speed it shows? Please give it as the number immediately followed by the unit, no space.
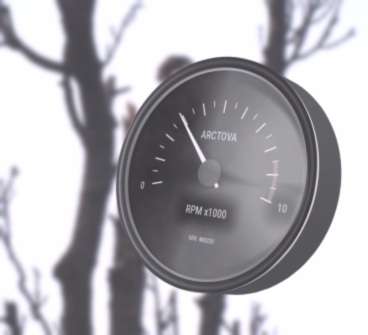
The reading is 3000rpm
